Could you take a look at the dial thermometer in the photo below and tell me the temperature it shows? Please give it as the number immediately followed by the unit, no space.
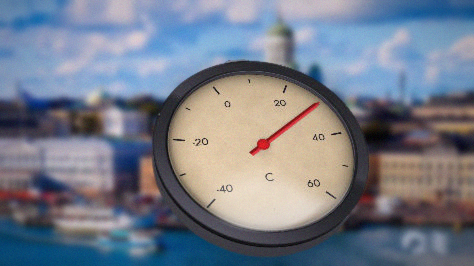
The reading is 30°C
